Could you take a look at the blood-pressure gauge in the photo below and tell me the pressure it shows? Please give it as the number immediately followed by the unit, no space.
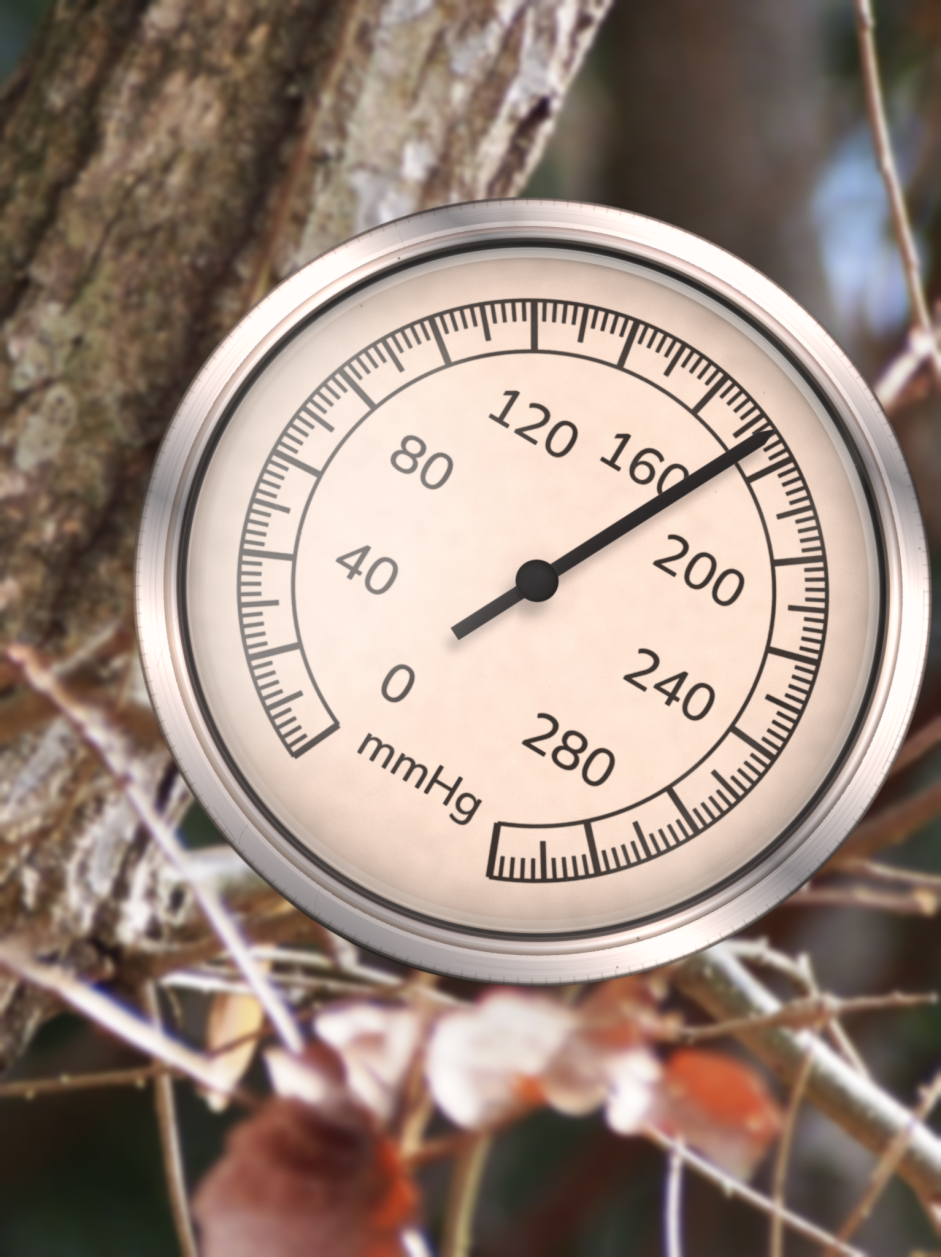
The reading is 174mmHg
